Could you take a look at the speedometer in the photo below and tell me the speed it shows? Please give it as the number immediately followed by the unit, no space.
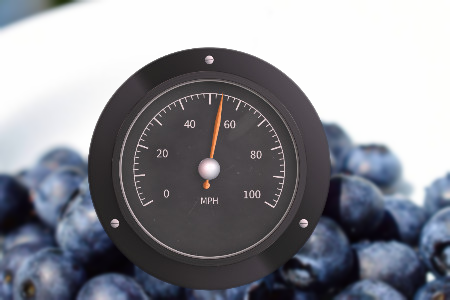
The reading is 54mph
